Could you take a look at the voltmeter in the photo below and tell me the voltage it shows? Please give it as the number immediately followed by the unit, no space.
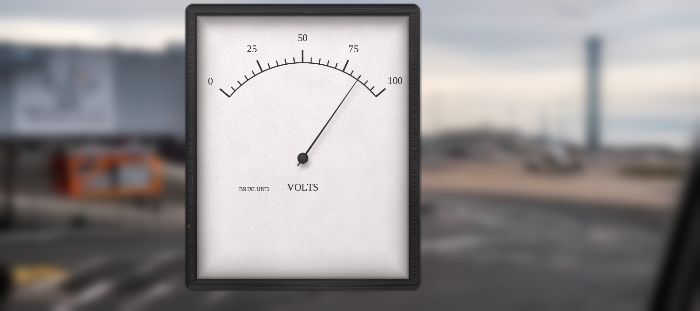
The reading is 85V
